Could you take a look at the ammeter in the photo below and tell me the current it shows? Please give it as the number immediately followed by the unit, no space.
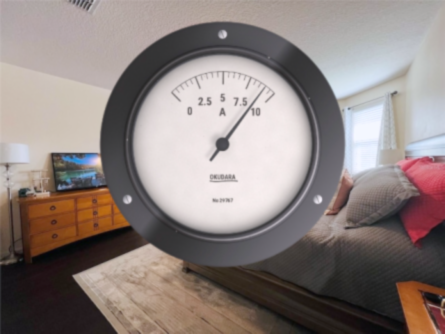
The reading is 9A
